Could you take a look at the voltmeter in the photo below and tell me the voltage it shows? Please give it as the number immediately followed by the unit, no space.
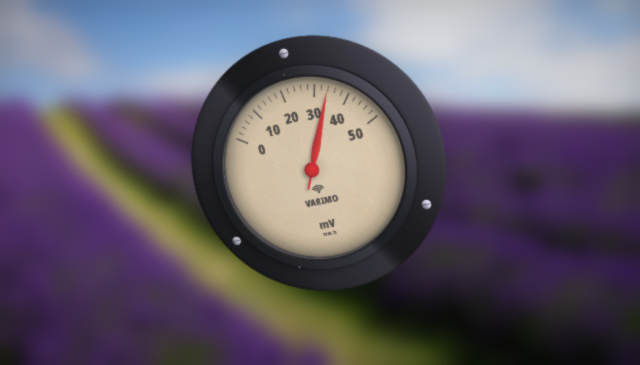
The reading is 34mV
